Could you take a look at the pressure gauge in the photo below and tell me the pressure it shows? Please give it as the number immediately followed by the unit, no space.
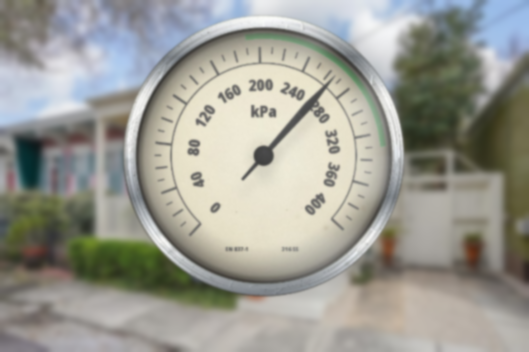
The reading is 265kPa
